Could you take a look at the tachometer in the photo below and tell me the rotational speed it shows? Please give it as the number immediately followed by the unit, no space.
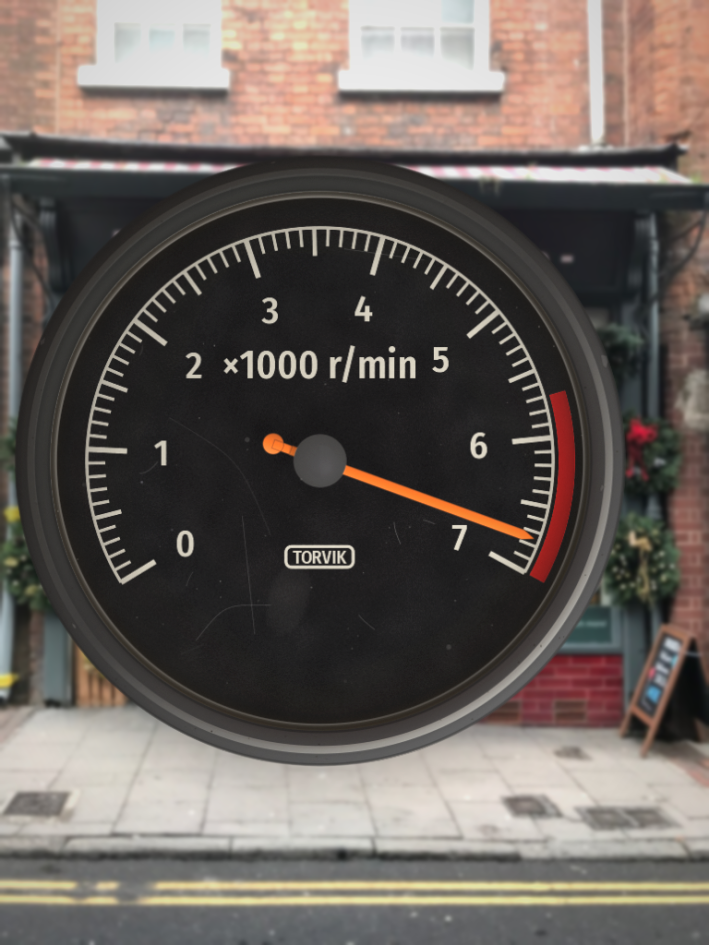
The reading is 6750rpm
